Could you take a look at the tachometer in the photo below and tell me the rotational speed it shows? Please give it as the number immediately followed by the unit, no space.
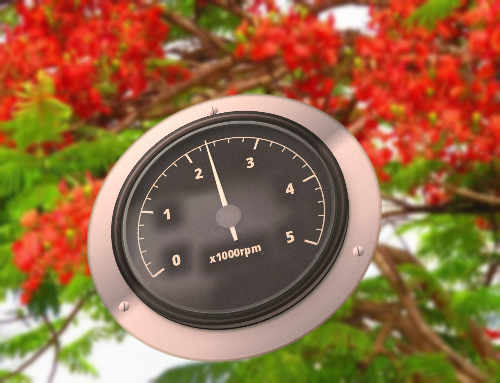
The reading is 2300rpm
